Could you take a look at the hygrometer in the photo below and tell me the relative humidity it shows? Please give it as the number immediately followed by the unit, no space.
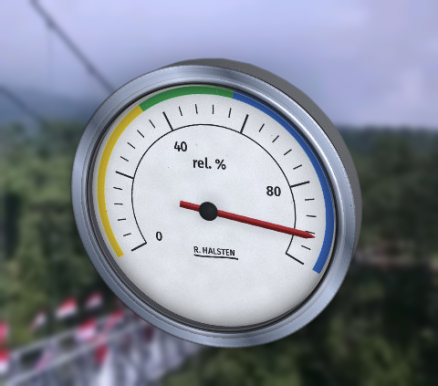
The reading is 92%
